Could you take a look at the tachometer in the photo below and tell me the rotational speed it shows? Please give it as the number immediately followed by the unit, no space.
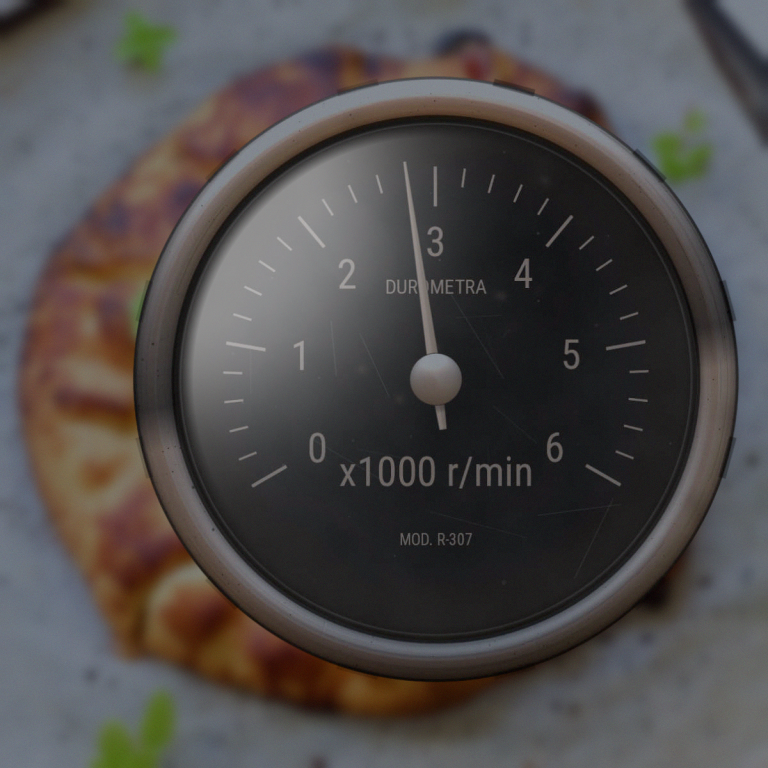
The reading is 2800rpm
